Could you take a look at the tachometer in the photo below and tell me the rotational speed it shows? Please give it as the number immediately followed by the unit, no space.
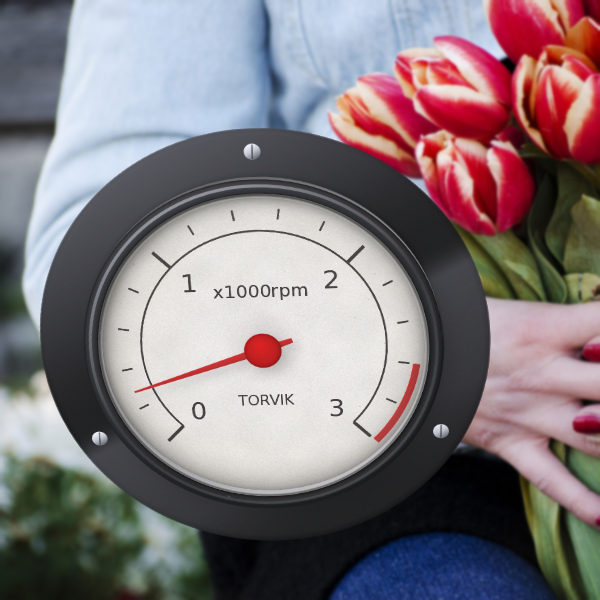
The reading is 300rpm
